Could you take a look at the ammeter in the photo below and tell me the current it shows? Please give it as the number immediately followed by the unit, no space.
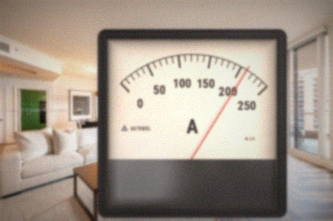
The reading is 210A
